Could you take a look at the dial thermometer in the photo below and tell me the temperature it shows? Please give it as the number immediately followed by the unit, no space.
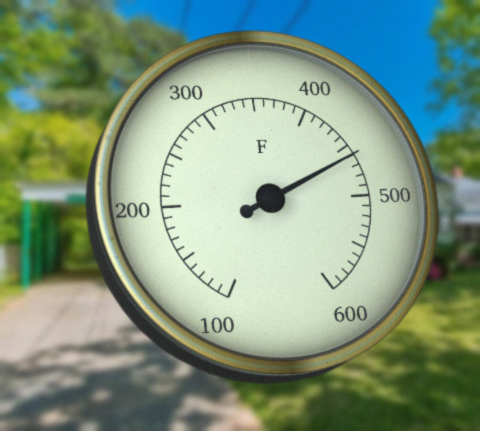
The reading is 460°F
